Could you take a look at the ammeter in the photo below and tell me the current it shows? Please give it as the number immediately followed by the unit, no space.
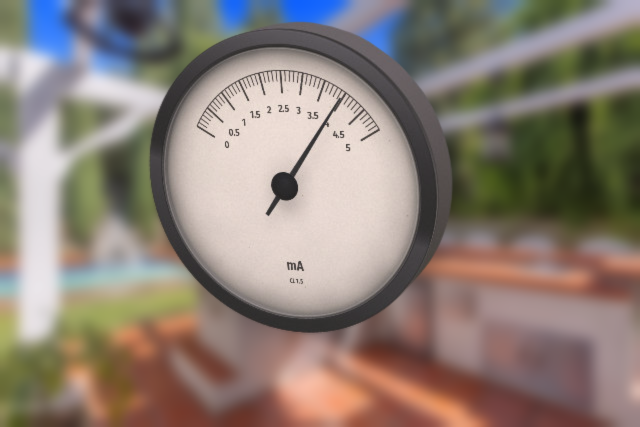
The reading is 4mA
